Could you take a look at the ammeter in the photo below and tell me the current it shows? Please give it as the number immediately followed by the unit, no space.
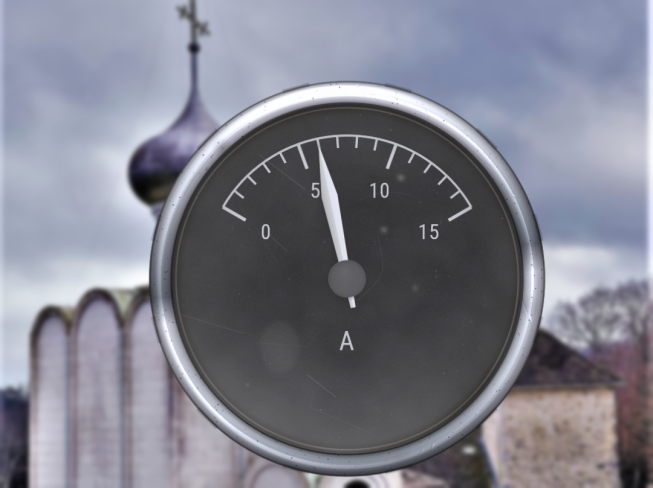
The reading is 6A
